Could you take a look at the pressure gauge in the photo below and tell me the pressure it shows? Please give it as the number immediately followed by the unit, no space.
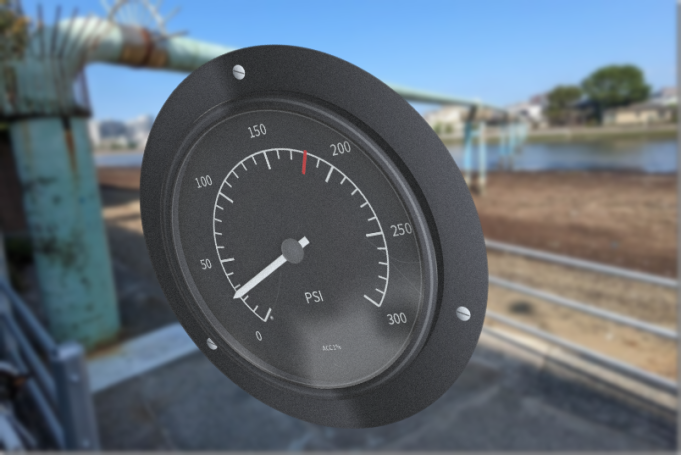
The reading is 25psi
